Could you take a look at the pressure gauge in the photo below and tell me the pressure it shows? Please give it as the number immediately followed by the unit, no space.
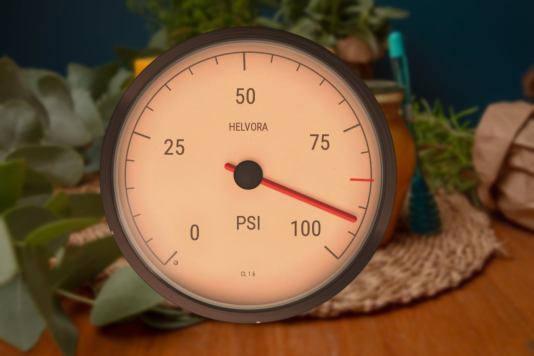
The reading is 92.5psi
